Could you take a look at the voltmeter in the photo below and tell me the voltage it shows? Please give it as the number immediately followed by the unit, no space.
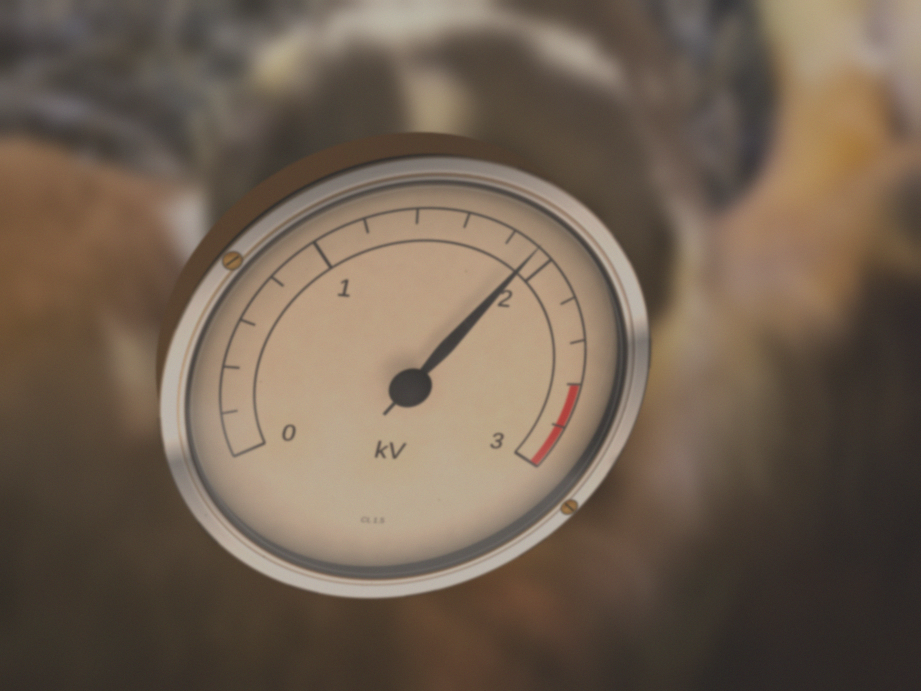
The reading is 1.9kV
